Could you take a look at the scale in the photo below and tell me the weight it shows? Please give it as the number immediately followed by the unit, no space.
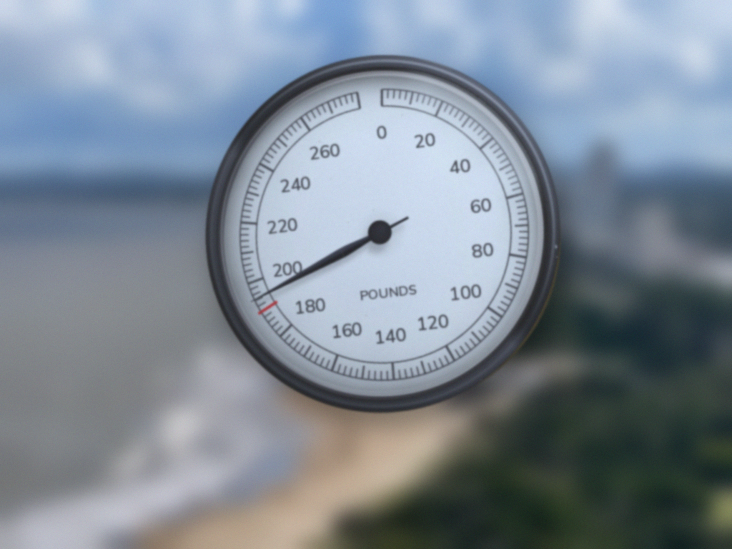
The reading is 194lb
